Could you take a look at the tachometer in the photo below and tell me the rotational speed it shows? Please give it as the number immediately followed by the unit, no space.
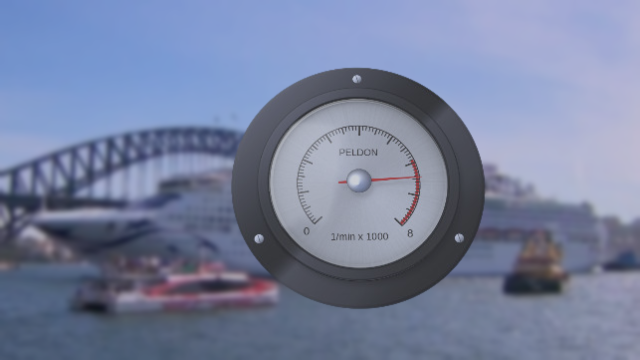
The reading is 6500rpm
